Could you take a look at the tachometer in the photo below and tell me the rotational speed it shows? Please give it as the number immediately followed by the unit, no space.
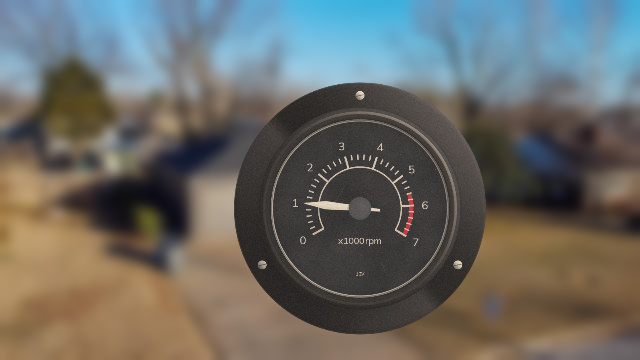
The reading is 1000rpm
